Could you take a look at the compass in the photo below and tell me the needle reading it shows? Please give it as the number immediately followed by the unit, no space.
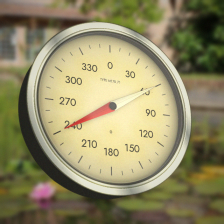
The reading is 240°
